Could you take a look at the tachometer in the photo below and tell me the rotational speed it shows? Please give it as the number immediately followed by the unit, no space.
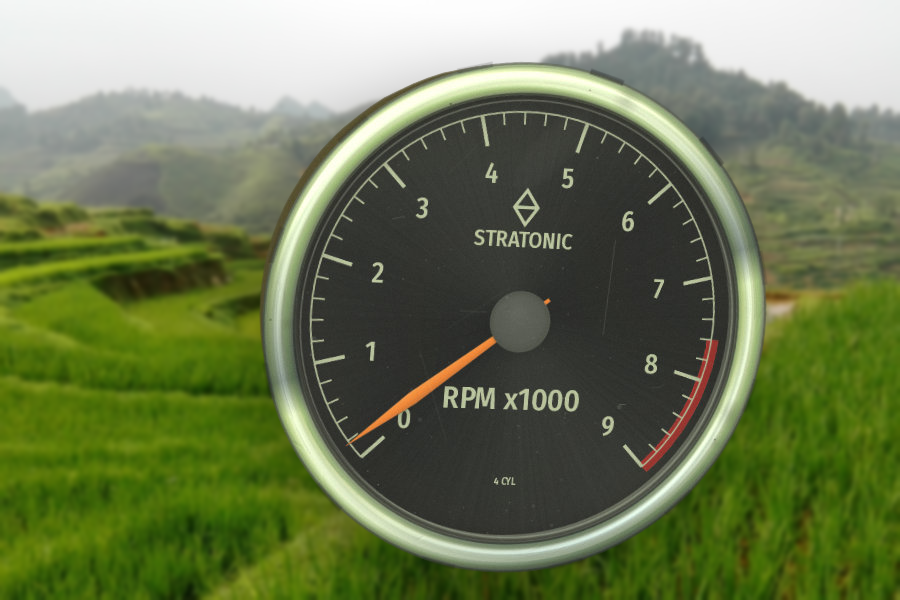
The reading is 200rpm
